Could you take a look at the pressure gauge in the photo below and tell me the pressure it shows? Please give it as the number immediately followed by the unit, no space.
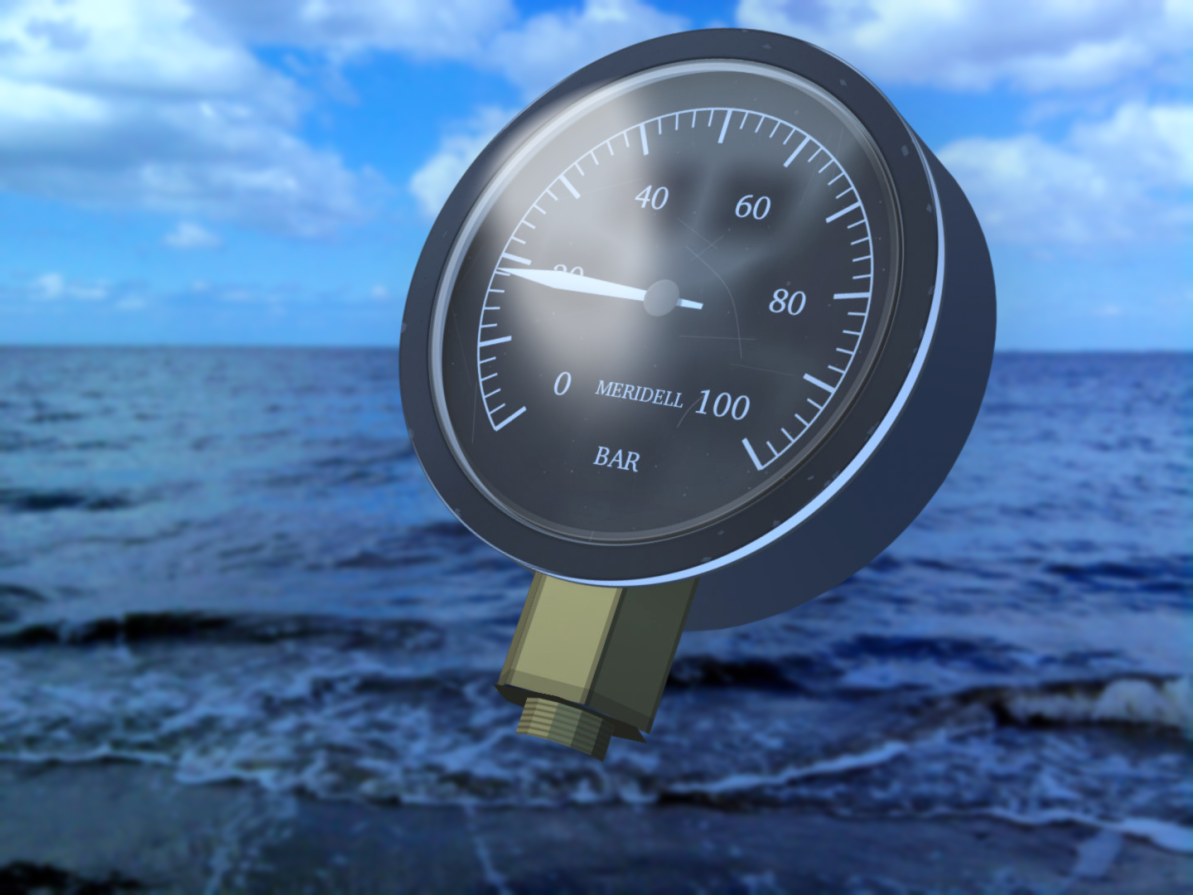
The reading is 18bar
